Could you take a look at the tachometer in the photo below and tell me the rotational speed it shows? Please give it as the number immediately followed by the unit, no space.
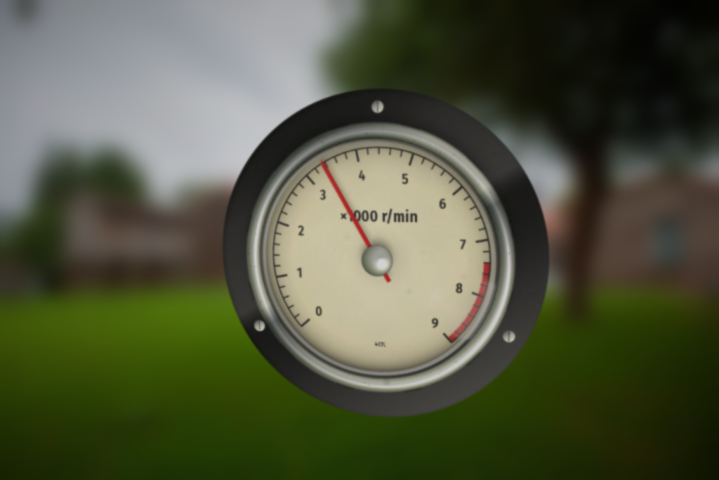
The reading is 3400rpm
